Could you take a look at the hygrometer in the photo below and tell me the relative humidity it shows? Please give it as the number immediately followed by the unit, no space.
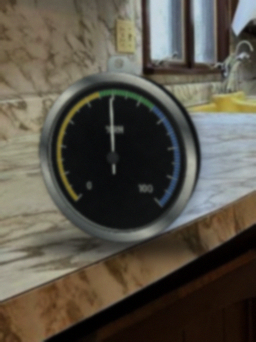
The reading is 50%
